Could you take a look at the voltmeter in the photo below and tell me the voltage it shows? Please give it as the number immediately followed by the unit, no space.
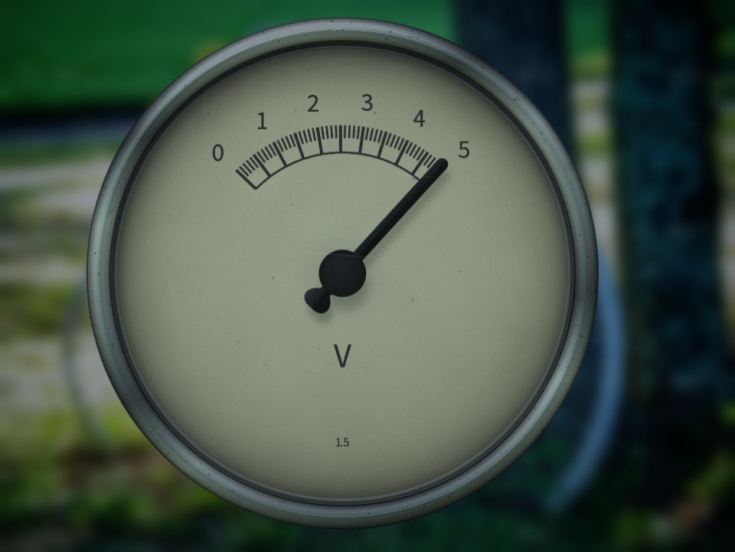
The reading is 4.9V
